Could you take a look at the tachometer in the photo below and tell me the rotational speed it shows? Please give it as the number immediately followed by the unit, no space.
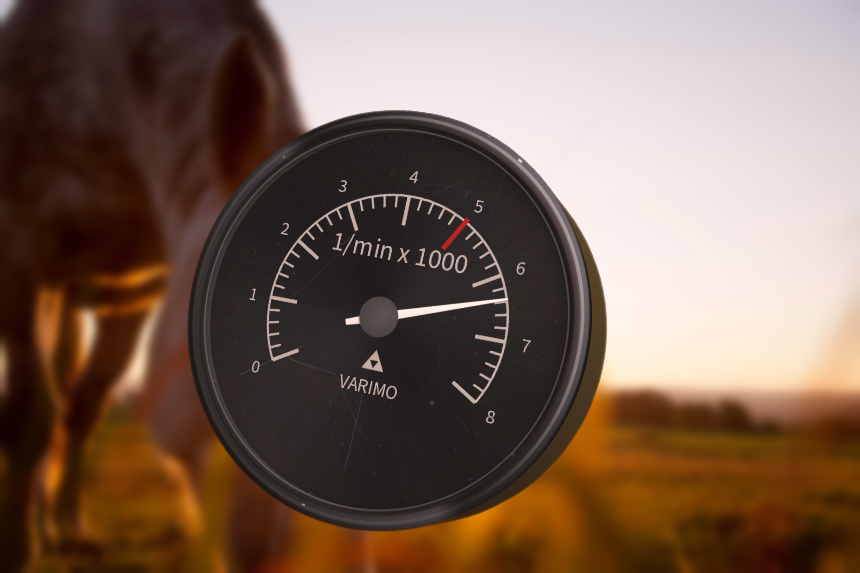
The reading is 6400rpm
